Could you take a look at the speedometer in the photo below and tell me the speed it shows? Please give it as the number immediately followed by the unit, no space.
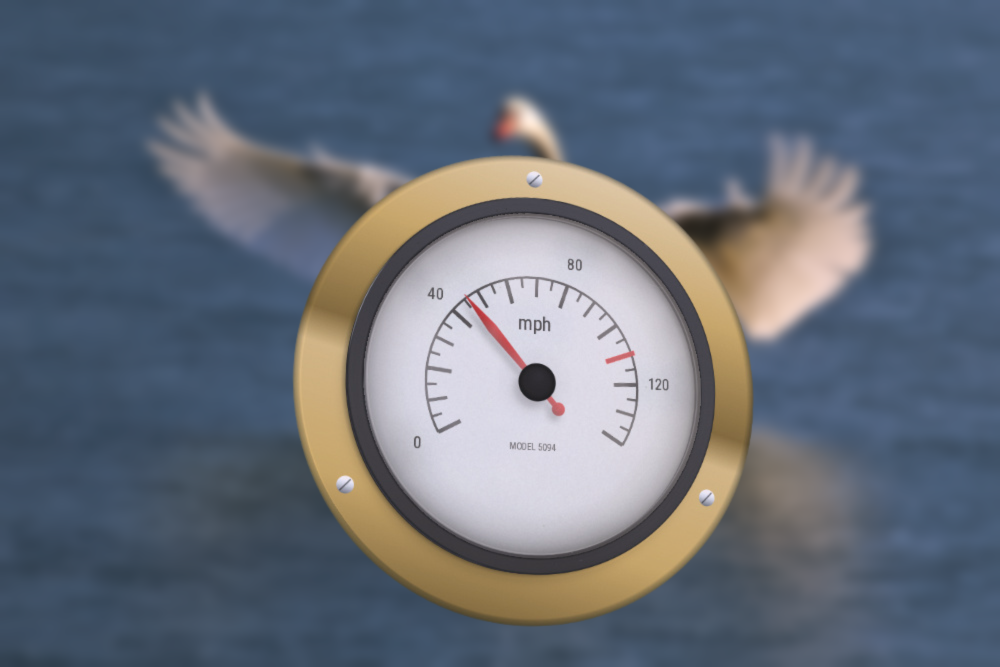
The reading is 45mph
